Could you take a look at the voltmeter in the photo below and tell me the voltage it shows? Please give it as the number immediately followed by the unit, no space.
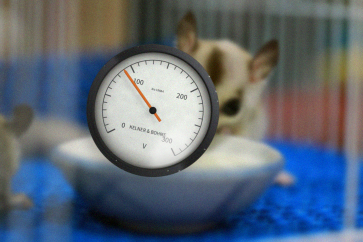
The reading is 90V
